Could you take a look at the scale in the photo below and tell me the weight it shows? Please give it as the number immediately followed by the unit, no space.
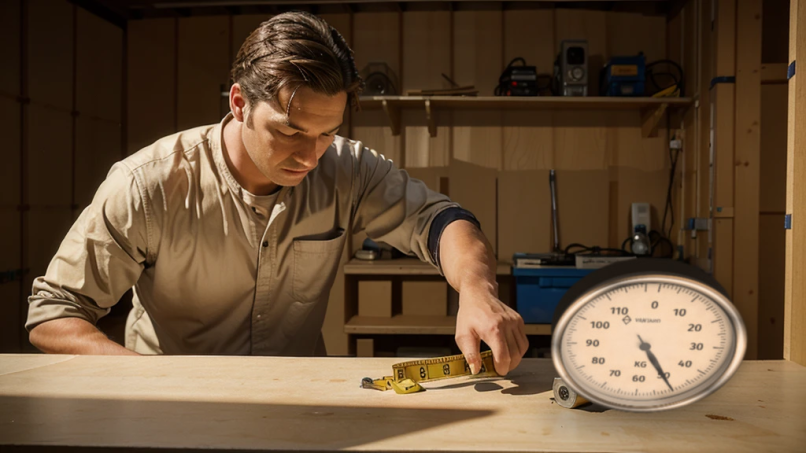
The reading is 50kg
